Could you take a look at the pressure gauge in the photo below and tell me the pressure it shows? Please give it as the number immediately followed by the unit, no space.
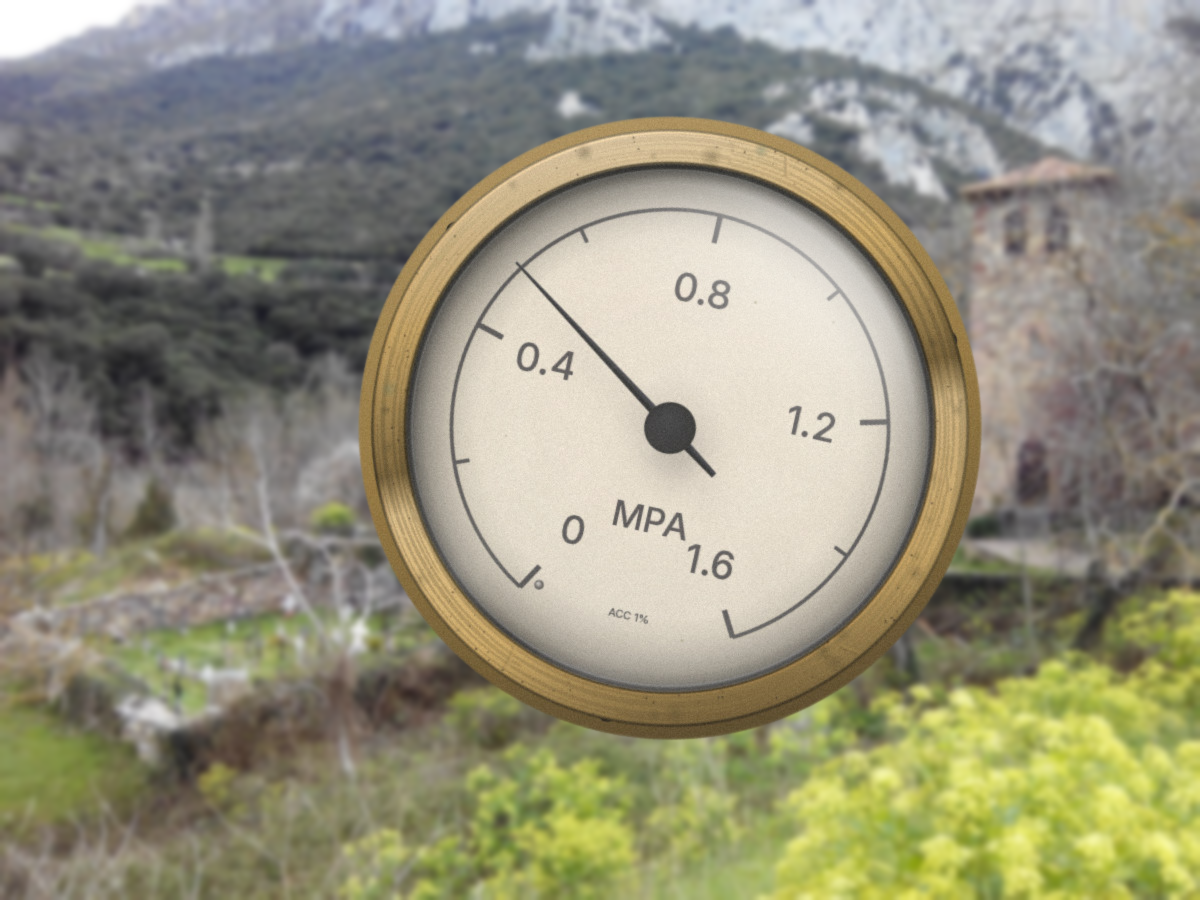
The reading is 0.5MPa
